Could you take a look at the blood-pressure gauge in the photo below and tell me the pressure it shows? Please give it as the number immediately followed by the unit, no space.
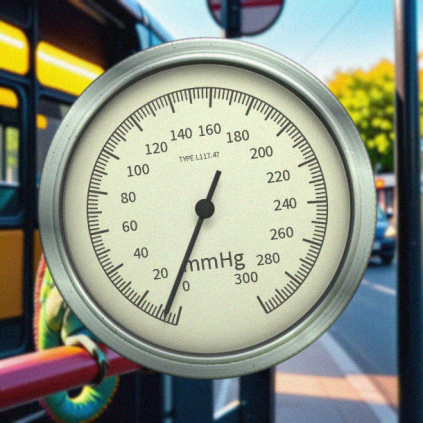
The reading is 6mmHg
